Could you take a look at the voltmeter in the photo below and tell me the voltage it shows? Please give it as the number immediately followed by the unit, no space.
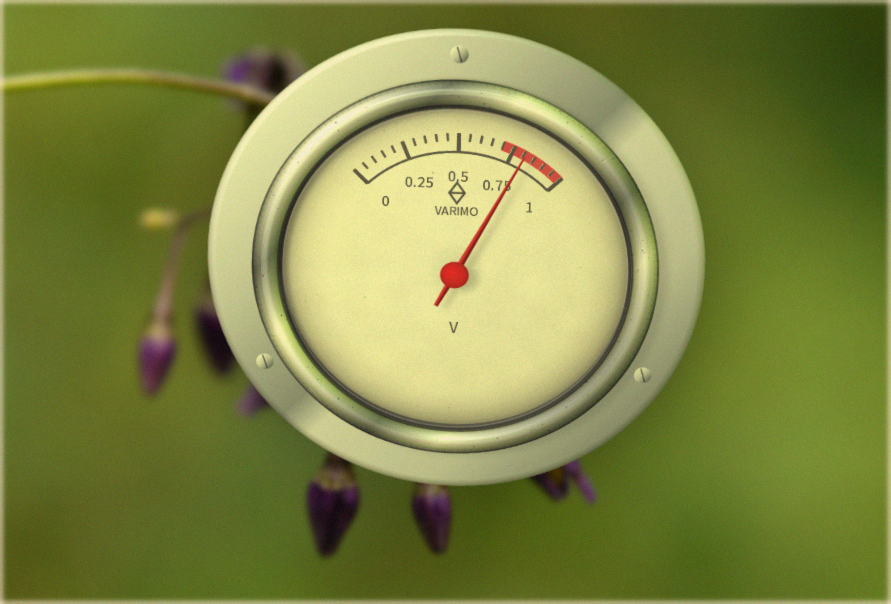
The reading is 0.8V
